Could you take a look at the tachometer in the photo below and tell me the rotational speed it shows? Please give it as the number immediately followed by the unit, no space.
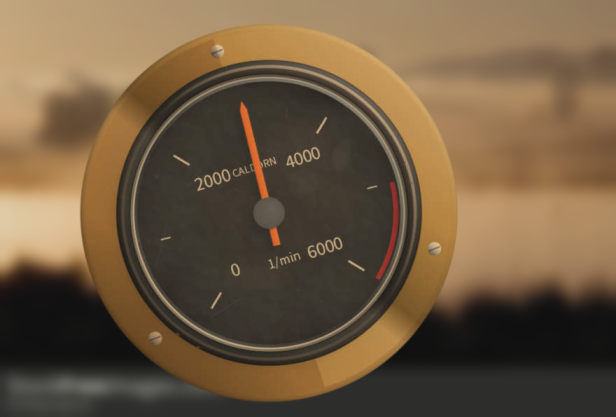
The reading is 3000rpm
